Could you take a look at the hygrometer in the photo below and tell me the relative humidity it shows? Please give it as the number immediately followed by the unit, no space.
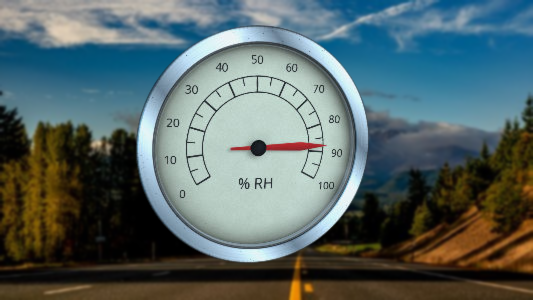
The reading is 87.5%
